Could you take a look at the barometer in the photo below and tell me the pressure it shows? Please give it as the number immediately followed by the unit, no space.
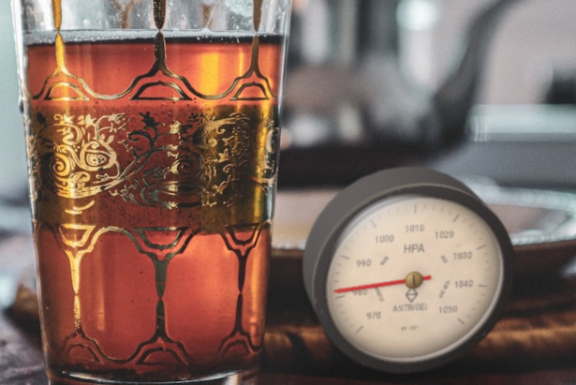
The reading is 982hPa
